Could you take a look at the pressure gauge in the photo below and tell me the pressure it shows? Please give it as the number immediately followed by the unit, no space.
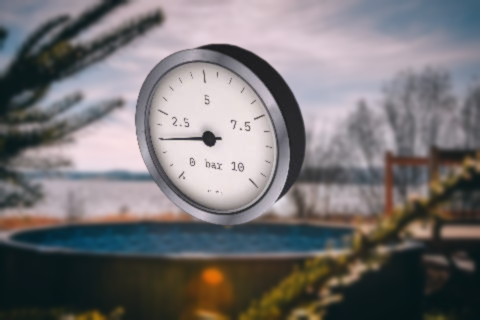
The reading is 1.5bar
